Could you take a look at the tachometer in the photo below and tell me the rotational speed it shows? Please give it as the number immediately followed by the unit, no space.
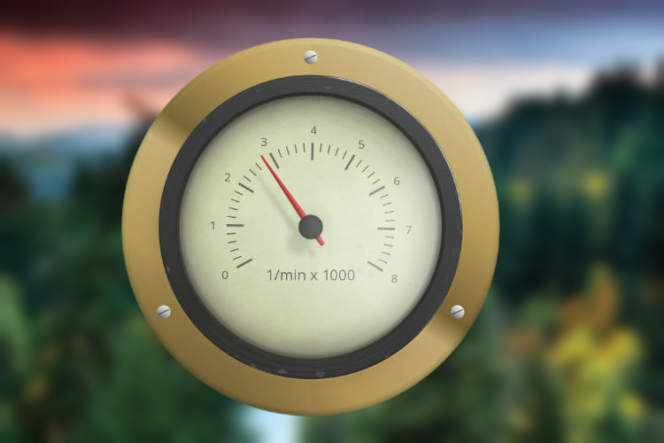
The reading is 2800rpm
